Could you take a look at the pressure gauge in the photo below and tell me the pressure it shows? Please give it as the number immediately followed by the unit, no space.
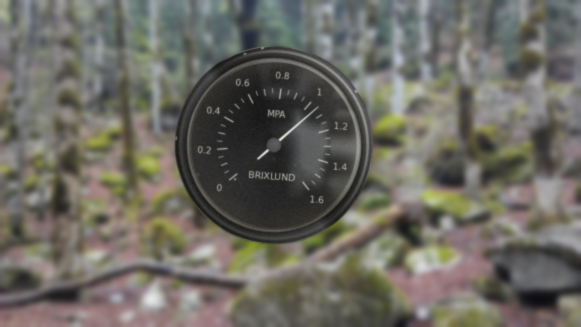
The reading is 1.05MPa
